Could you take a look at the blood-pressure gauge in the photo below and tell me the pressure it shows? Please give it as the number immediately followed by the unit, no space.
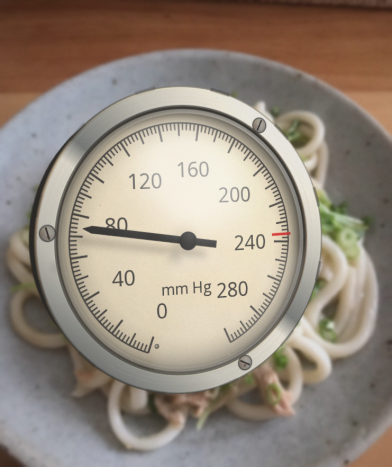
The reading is 74mmHg
